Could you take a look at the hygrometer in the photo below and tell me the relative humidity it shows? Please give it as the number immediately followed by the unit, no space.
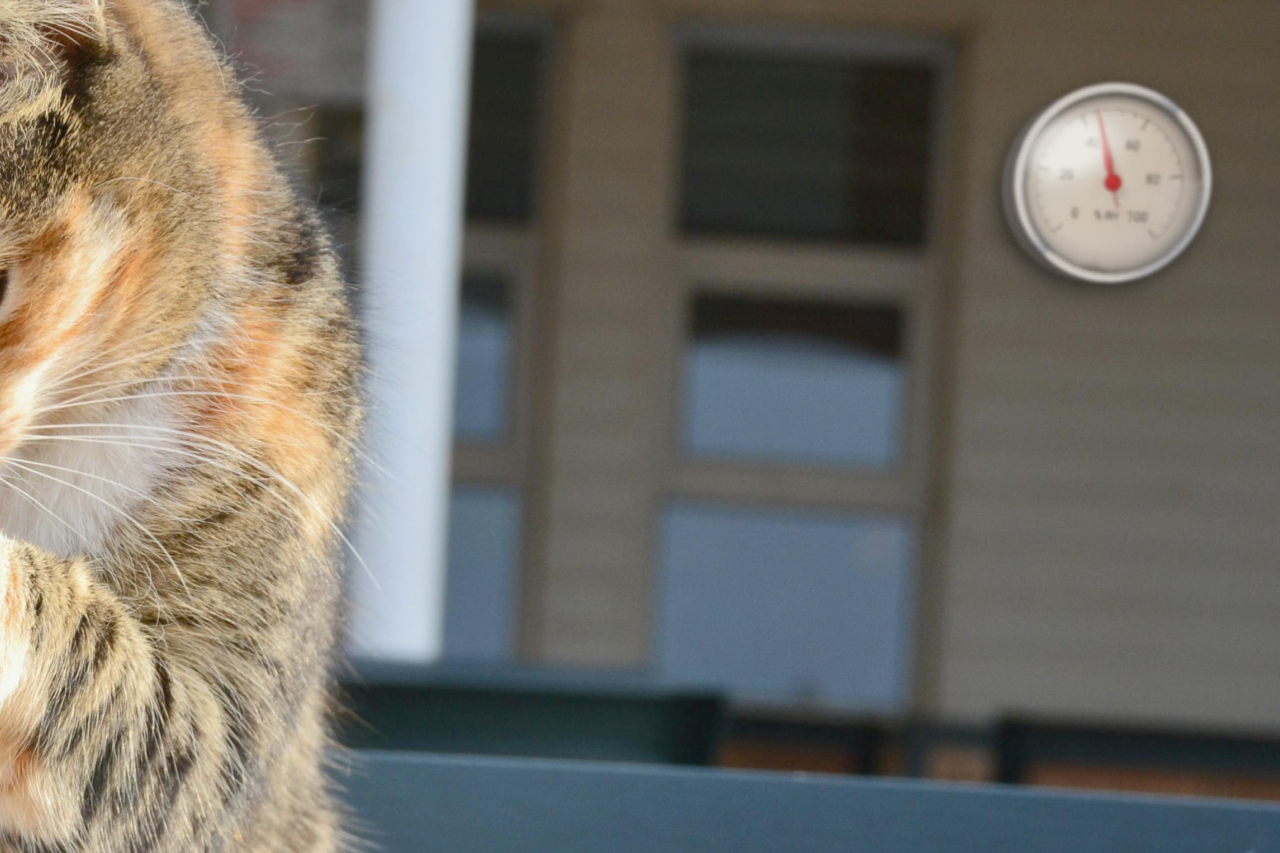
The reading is 44%
